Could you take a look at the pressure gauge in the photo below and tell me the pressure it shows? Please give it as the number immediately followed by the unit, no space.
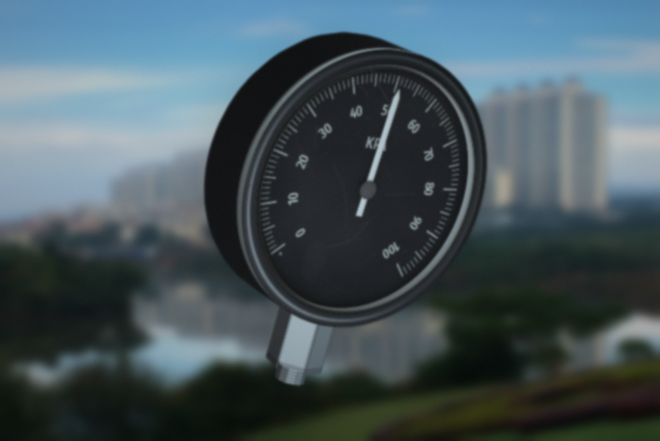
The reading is 50kPa
